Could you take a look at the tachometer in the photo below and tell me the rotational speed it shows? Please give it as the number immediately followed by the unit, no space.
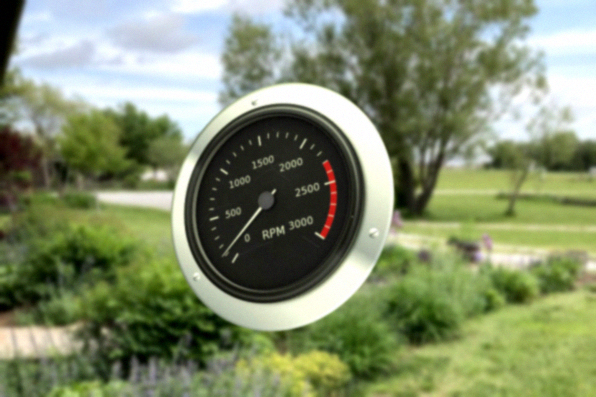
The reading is 100rpm
